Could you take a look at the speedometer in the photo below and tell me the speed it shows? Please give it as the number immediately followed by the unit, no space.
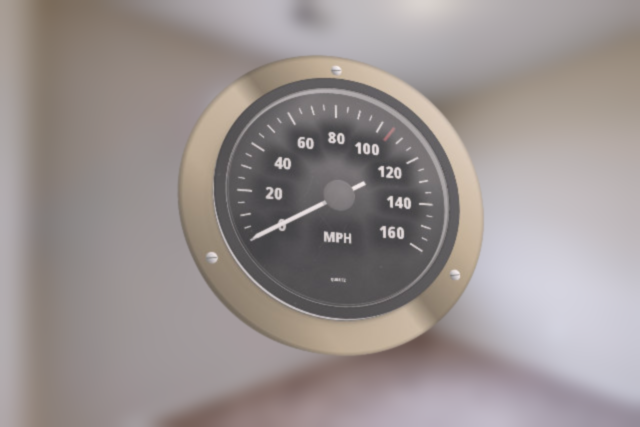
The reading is 0mph
